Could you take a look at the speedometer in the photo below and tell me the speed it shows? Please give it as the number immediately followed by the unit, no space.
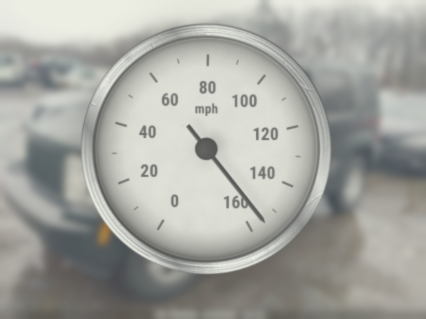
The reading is 155mph
